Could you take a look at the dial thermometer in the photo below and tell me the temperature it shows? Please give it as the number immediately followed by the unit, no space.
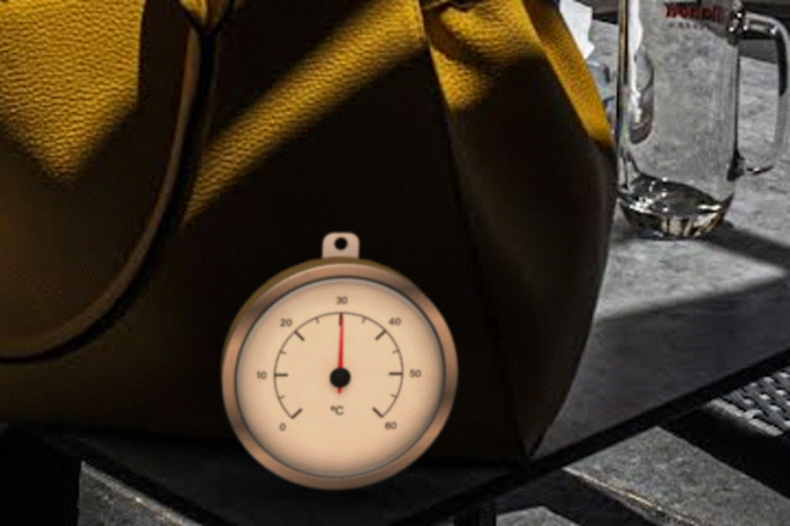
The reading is 30°C
